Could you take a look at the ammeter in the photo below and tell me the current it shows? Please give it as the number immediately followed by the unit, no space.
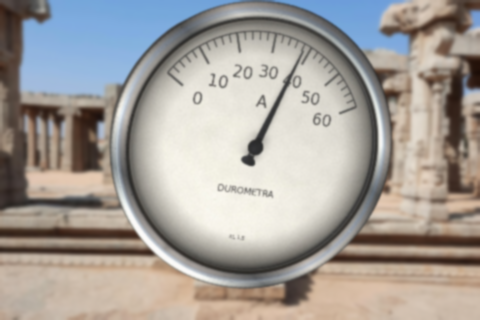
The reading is 38A
